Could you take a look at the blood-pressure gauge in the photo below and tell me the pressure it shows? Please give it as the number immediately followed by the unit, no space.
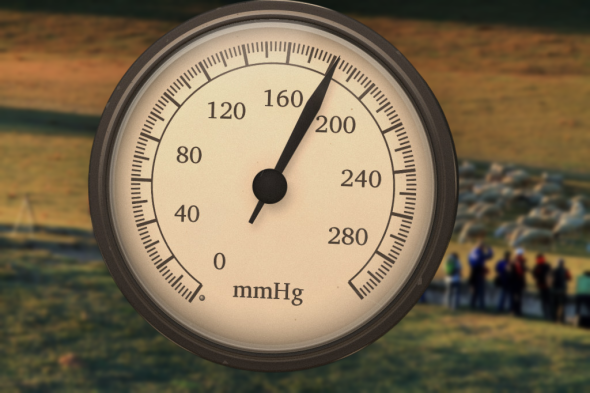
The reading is 182mmHg
